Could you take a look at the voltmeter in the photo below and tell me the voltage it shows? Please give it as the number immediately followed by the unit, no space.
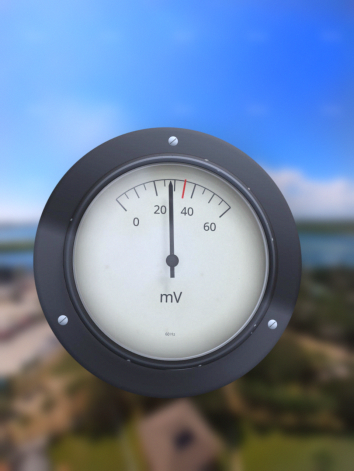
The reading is 27.5mV
